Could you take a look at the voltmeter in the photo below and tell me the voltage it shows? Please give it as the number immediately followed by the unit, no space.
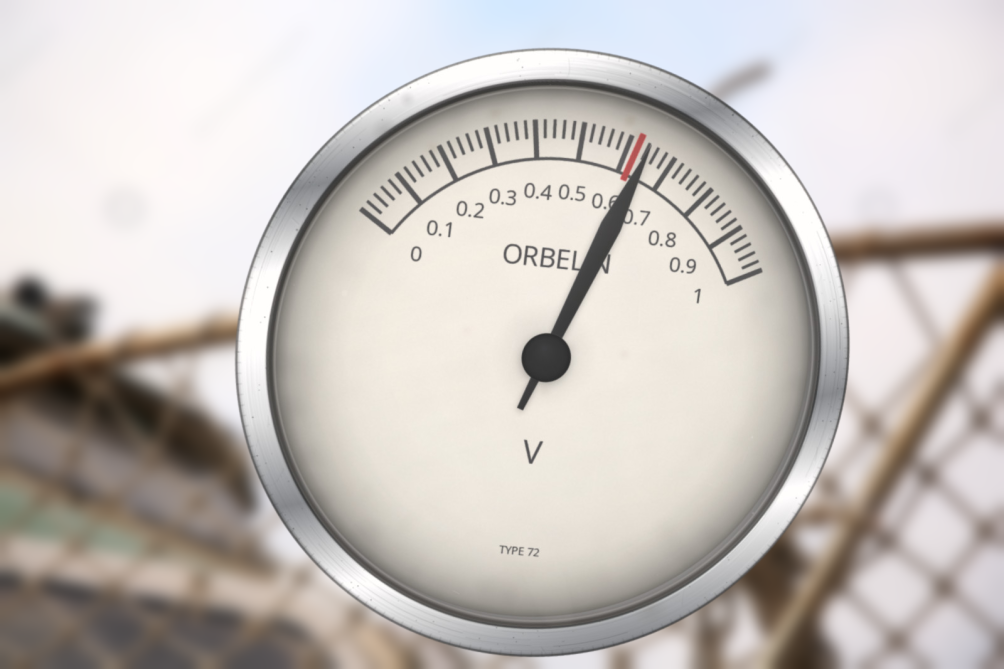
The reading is 0.64V
